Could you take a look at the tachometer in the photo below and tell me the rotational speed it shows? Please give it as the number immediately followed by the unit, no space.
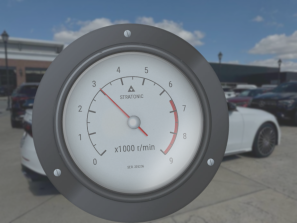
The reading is 3000rpm
